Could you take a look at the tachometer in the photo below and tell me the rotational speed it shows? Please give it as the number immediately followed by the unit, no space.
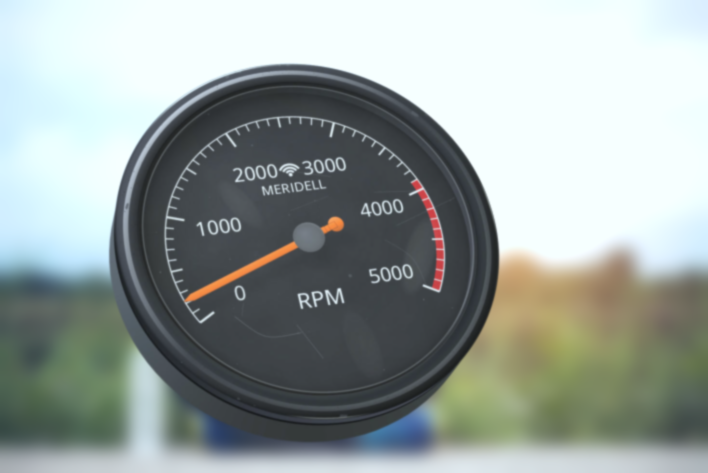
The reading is 200rpm
